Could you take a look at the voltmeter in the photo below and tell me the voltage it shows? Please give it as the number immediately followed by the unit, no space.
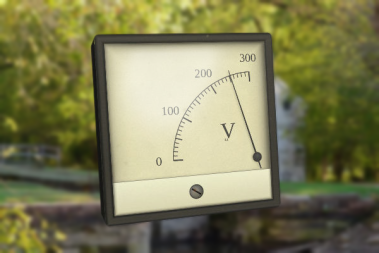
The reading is 250V
